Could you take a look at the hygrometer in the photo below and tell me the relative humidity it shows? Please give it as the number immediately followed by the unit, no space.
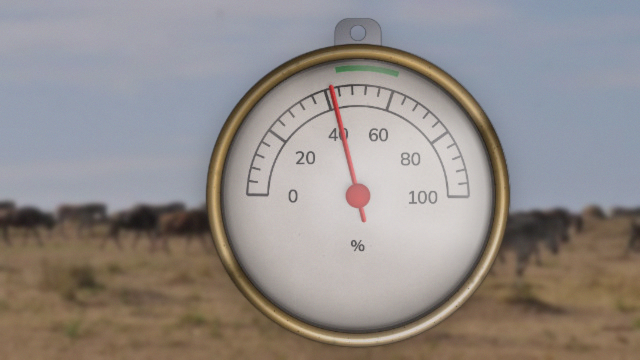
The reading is 42%
